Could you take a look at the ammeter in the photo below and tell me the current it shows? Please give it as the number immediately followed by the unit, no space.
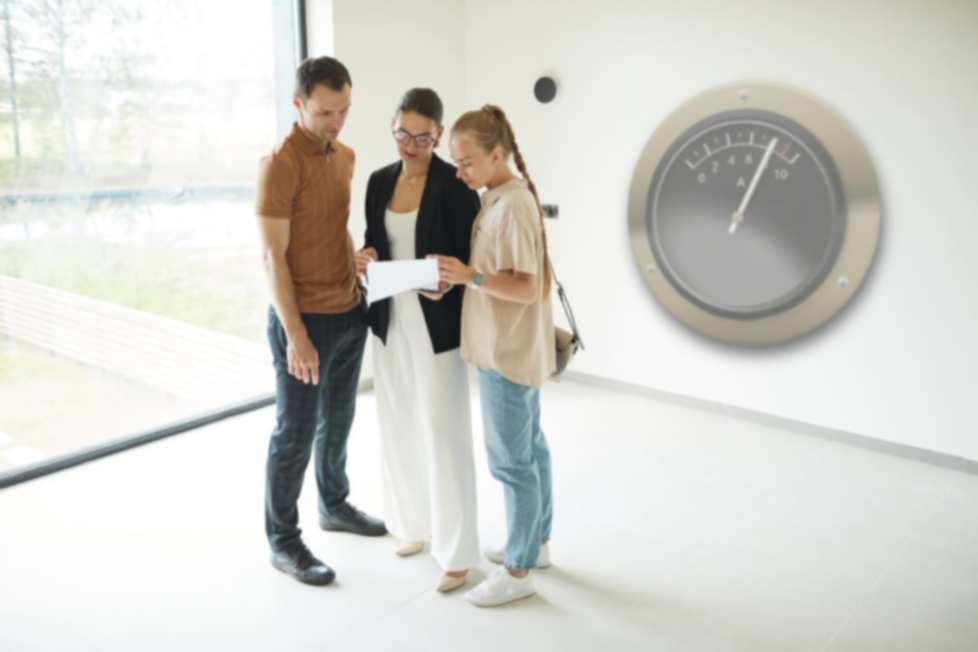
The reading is 8A
